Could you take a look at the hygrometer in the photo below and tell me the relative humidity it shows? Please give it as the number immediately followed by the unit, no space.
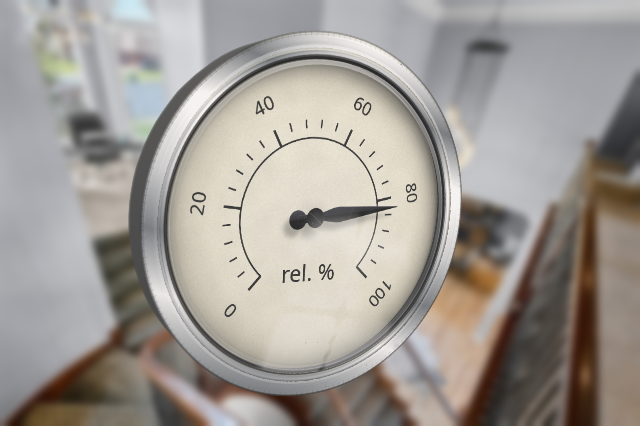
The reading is 82%
